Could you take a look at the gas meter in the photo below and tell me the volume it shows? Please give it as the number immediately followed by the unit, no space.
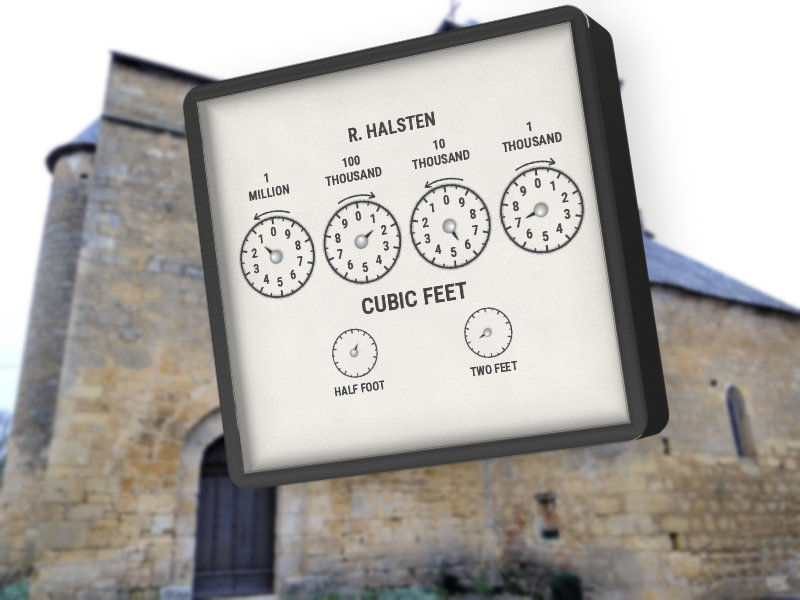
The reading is 115700ft³
